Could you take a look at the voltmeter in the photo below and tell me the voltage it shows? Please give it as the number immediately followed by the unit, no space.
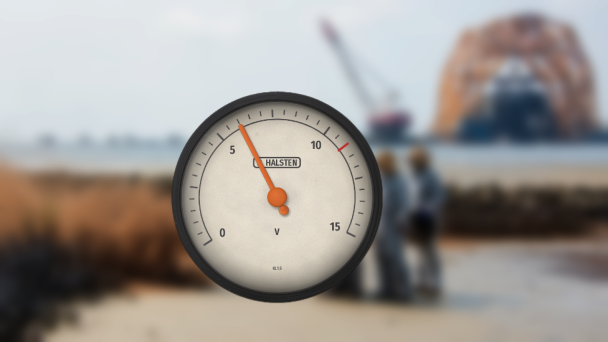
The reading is 6V
